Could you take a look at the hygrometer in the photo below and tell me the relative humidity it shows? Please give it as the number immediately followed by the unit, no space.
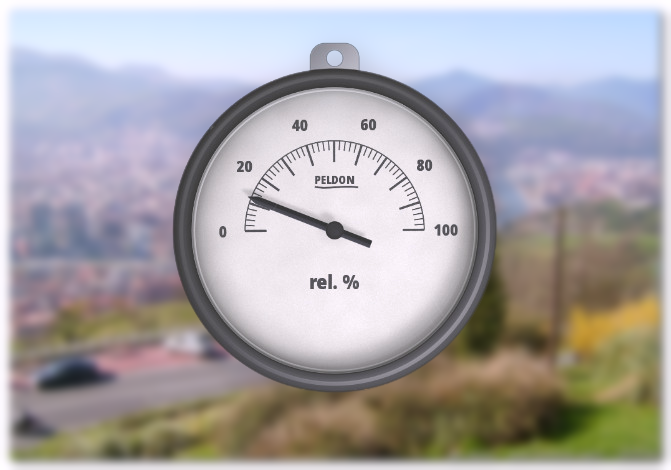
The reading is 12%
